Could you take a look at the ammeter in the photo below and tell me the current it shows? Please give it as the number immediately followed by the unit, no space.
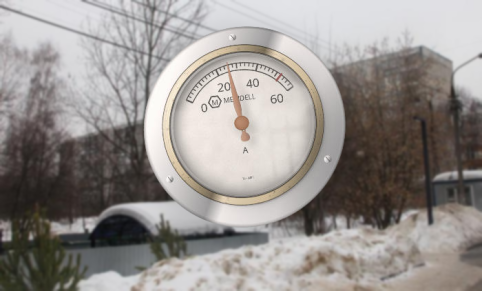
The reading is 26A
